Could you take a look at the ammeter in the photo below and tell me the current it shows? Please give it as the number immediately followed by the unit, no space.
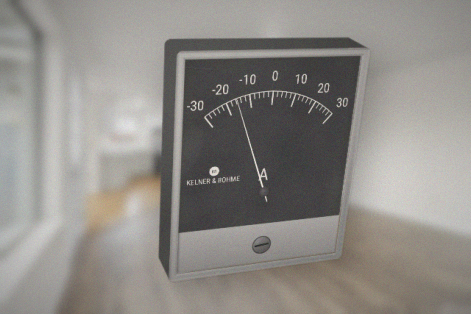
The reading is -16A
